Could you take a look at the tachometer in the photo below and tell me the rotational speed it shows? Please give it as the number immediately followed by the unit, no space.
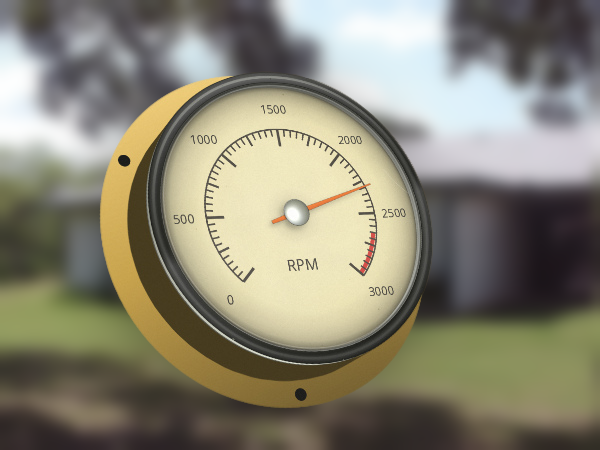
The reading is 2300rpm
